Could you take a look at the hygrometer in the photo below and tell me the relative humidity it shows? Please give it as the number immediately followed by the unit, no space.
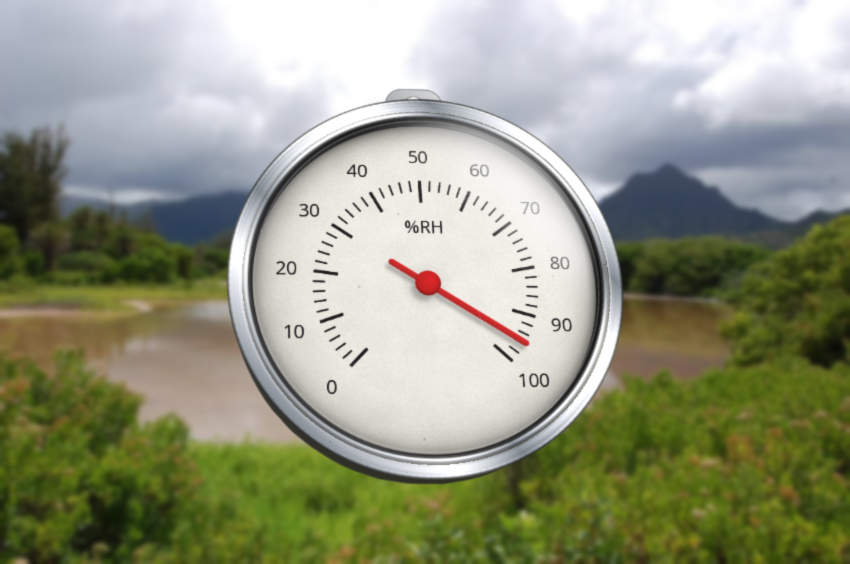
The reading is 96%
